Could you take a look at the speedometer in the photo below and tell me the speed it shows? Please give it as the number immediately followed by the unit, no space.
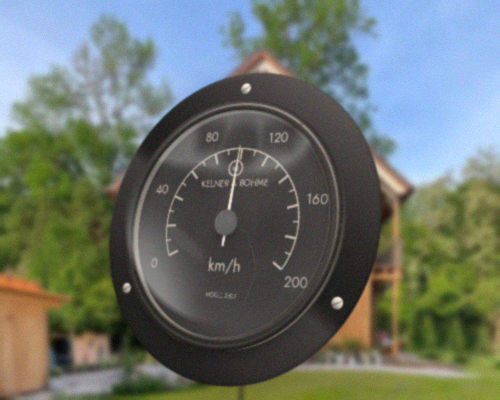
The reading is 100km/h
